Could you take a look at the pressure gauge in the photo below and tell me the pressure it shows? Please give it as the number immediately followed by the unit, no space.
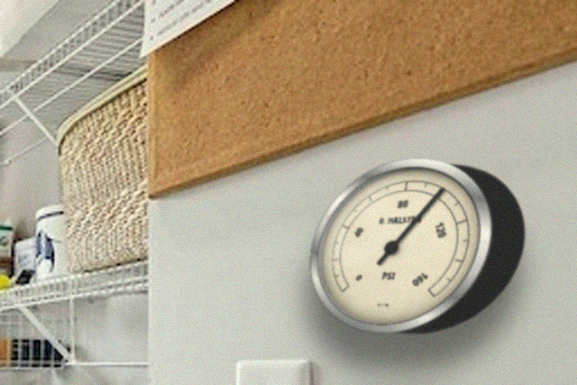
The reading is 100psi
